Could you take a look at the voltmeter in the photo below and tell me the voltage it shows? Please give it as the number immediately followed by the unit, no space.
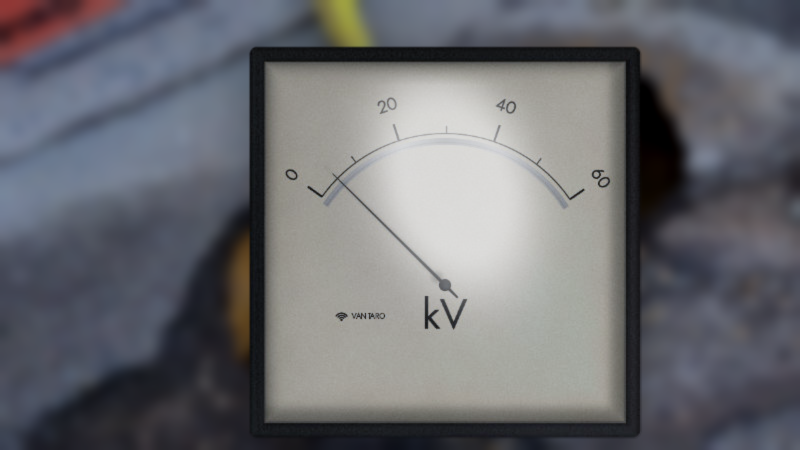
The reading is 5kV
